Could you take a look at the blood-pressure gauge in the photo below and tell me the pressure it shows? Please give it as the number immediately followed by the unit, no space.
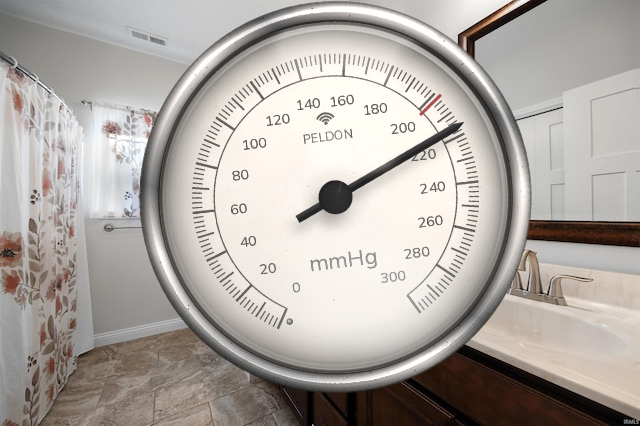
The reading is 216mmHg
